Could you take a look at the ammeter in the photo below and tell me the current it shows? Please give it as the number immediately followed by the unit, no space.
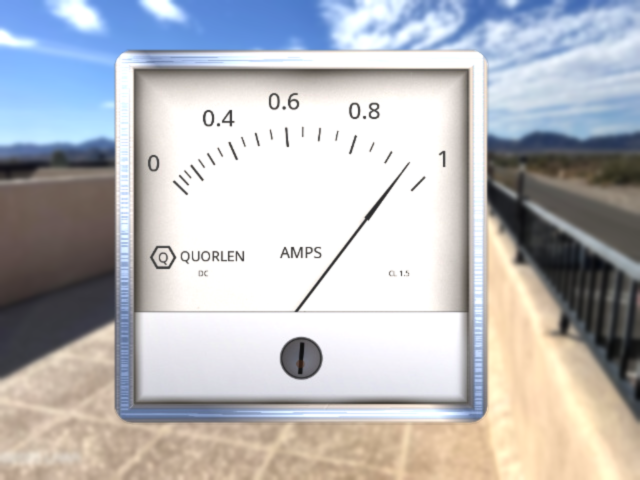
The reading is 0.95A
